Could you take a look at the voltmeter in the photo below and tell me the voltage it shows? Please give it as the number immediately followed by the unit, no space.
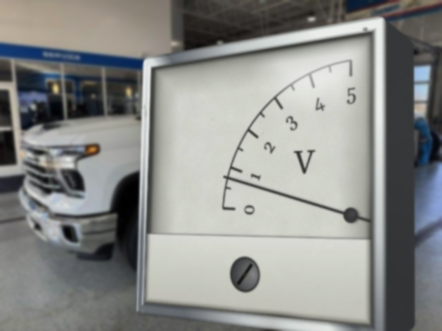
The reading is 0.75V
